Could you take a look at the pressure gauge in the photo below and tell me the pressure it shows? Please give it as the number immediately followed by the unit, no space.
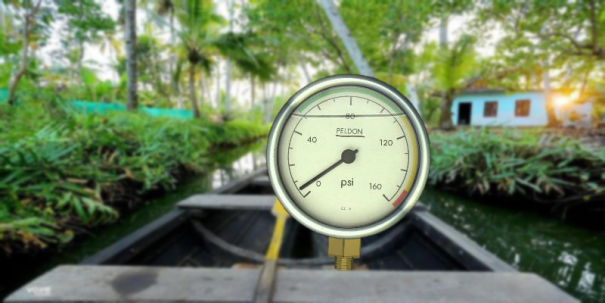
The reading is 5psi
